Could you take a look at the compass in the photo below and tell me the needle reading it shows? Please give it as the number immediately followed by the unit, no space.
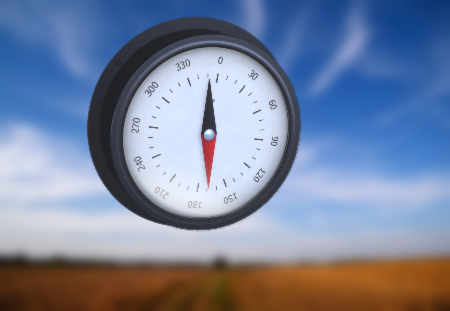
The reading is 170°
